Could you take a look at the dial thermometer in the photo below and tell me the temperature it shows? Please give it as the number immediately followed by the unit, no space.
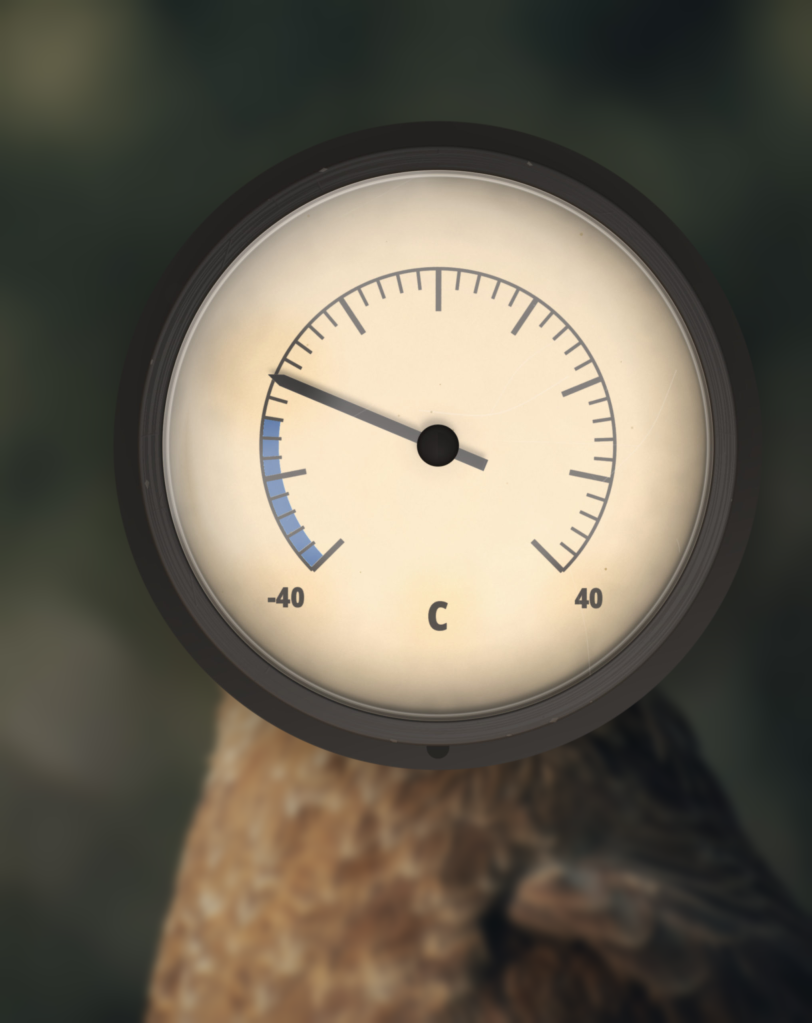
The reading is -20°C
